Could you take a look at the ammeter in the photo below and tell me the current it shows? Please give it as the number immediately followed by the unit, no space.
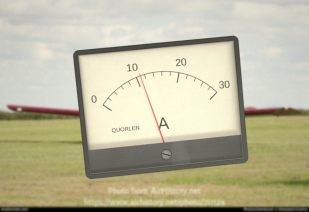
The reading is 11A
